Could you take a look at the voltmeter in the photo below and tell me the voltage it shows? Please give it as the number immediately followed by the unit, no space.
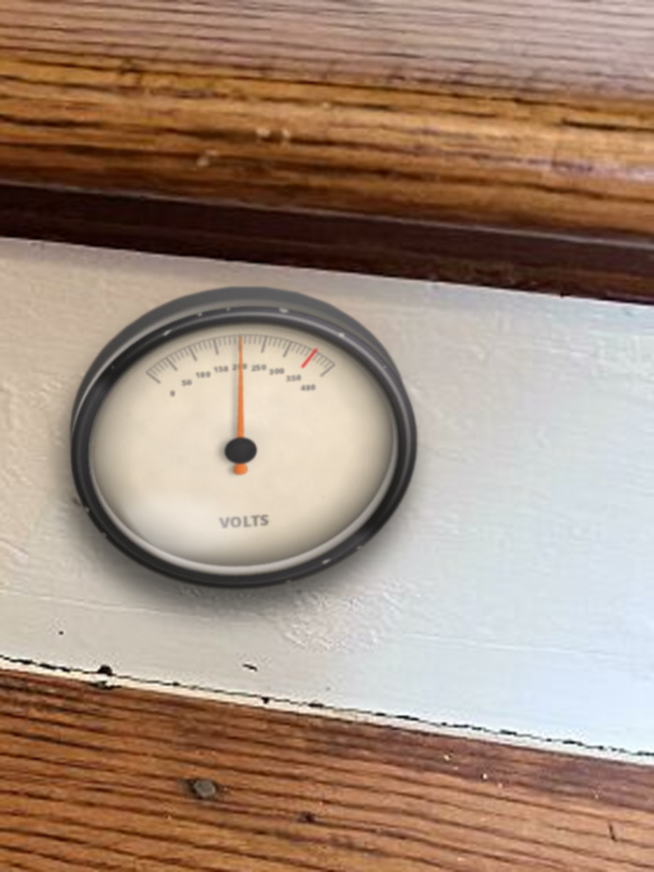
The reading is 200V
